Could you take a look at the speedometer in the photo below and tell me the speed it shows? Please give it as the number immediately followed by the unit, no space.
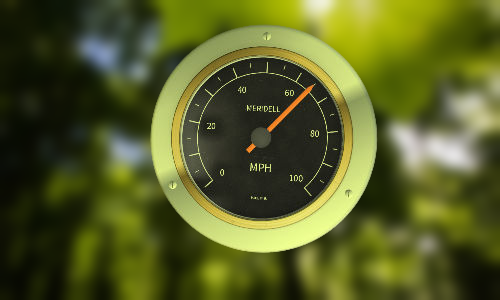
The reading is 65mph
